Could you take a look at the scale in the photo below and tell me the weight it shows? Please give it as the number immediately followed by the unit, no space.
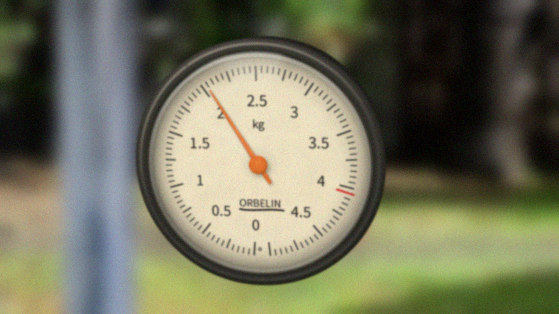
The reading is 2.05kg
